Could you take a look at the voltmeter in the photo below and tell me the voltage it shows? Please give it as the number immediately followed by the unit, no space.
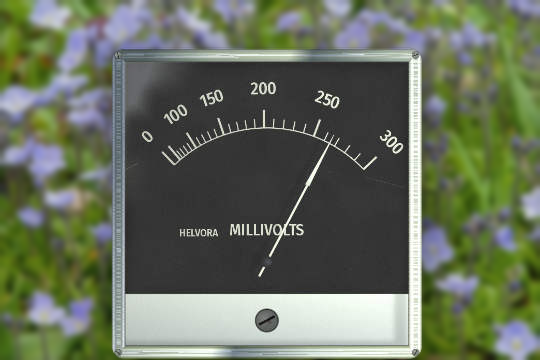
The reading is 265mV
